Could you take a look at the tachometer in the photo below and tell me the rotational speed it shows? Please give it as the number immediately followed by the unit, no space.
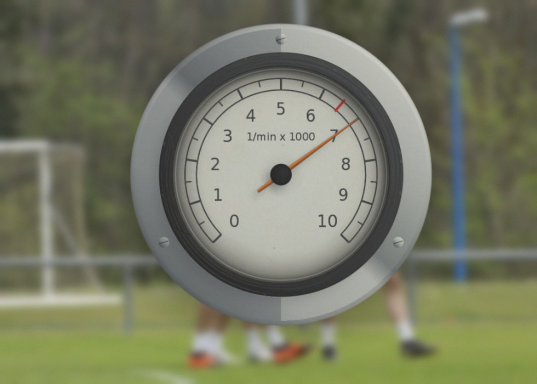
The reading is 7000rpm
